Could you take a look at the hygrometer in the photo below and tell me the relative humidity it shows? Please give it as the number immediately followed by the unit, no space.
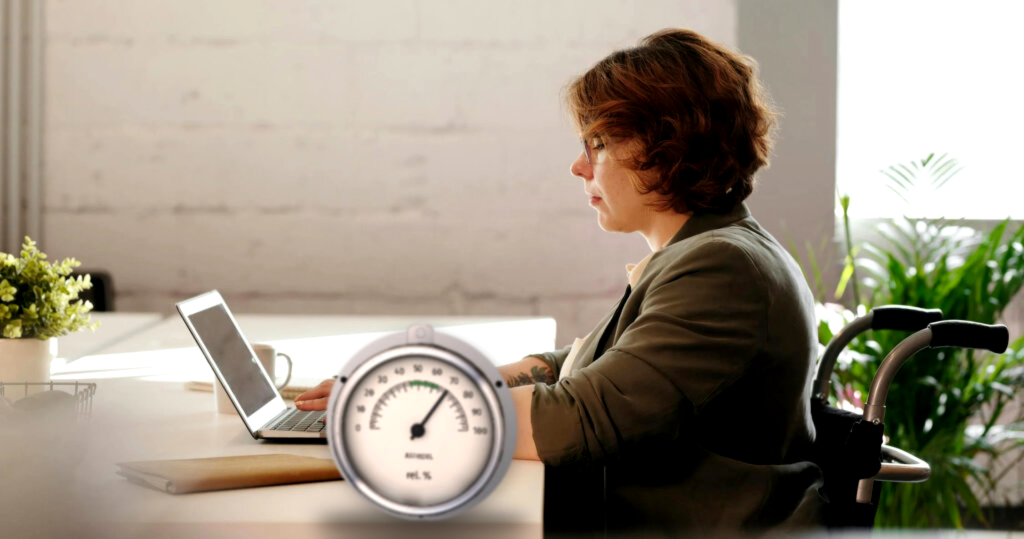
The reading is 70%
